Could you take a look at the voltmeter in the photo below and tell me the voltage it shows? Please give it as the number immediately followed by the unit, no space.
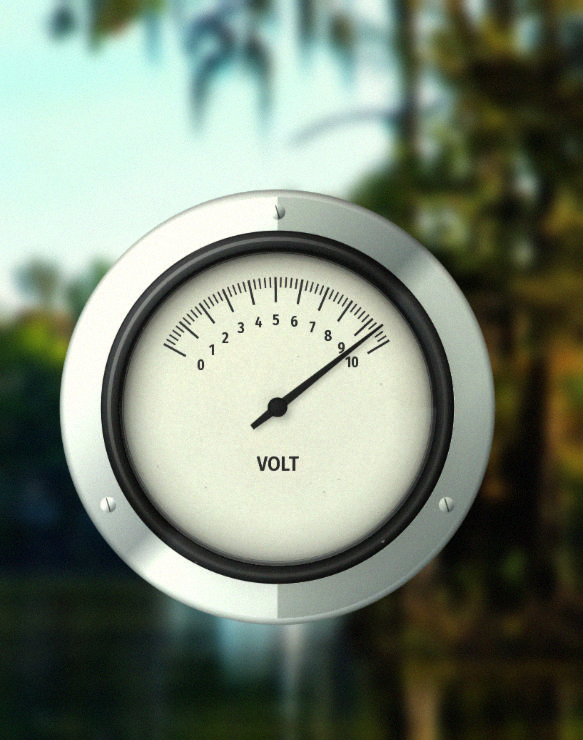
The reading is 9.4V
